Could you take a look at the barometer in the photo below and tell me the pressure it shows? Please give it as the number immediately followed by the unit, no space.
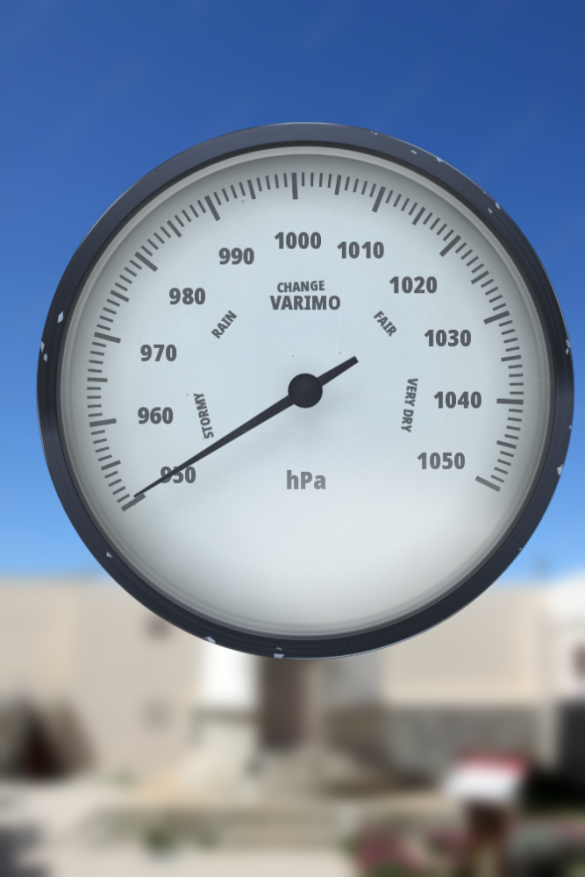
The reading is 950.5hPa
